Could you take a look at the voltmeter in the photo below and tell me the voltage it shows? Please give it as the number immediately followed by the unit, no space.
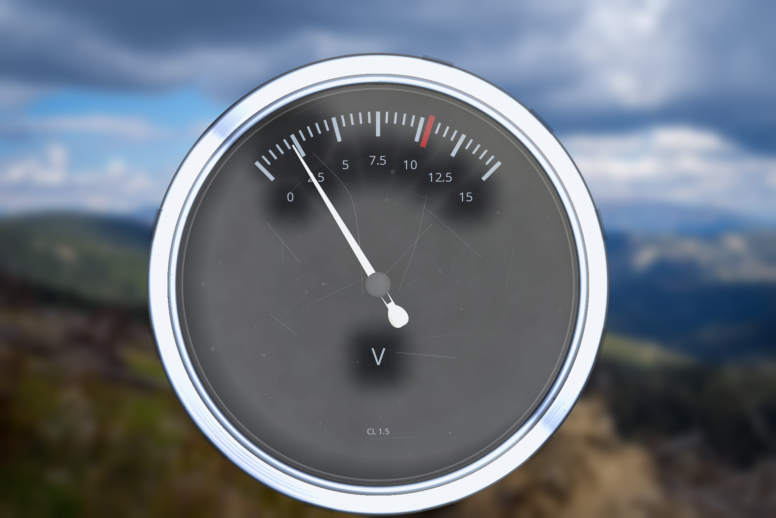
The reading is 2.25V
